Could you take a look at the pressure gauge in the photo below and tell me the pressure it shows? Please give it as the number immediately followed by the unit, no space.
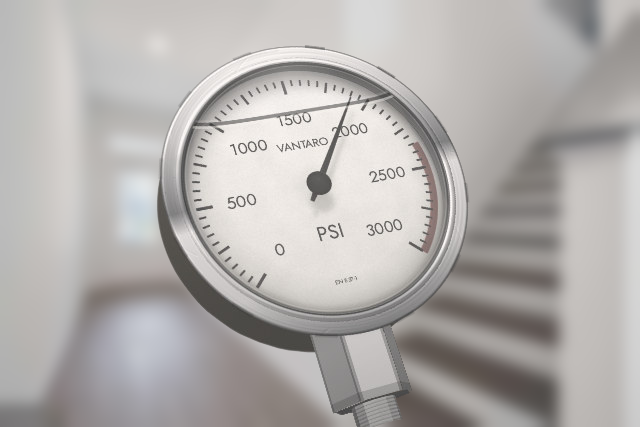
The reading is 1900psi
